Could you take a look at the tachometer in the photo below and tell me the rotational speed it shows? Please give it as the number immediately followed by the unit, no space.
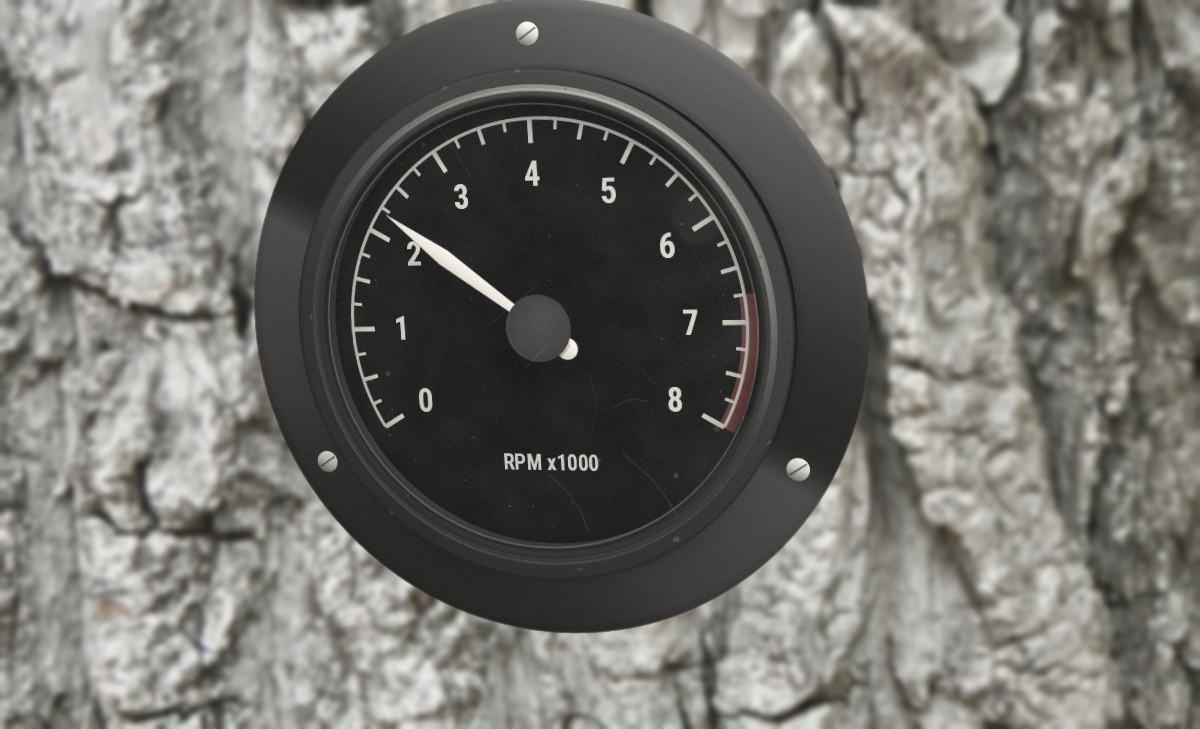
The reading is 2250rpm
